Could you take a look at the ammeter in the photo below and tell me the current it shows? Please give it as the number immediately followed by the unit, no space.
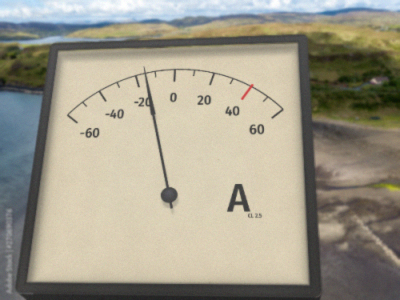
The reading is -15A
